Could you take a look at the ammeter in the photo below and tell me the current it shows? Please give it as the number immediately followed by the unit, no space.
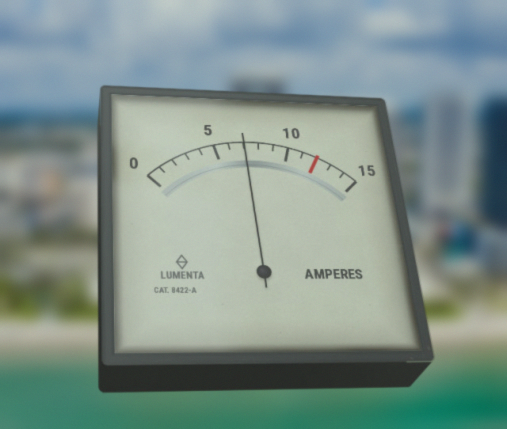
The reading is 7A
